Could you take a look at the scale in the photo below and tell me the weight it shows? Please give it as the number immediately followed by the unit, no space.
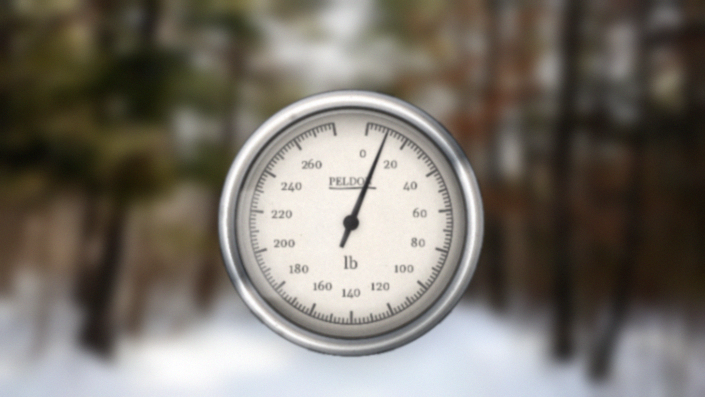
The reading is 10lb
